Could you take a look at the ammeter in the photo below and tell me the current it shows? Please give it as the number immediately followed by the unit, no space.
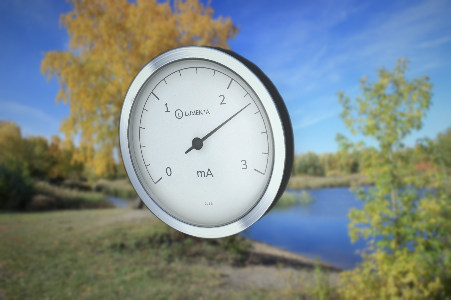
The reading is 2.3mA
